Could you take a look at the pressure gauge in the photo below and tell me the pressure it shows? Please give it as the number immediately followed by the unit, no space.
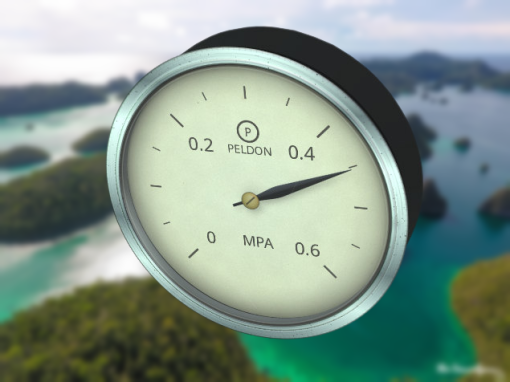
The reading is 0.45MPa
